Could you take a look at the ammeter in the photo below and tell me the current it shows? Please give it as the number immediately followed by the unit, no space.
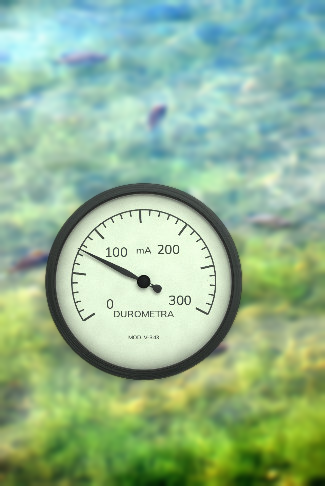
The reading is 75mA
